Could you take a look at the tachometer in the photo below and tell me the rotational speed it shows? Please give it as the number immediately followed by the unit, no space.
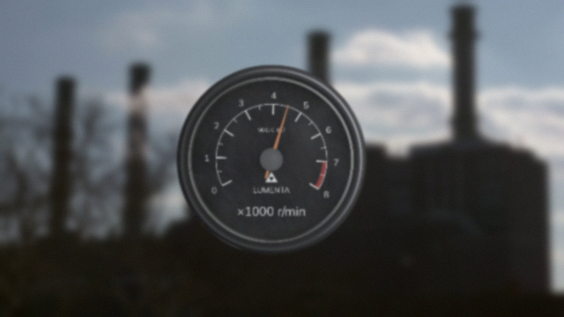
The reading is 4500rpm
